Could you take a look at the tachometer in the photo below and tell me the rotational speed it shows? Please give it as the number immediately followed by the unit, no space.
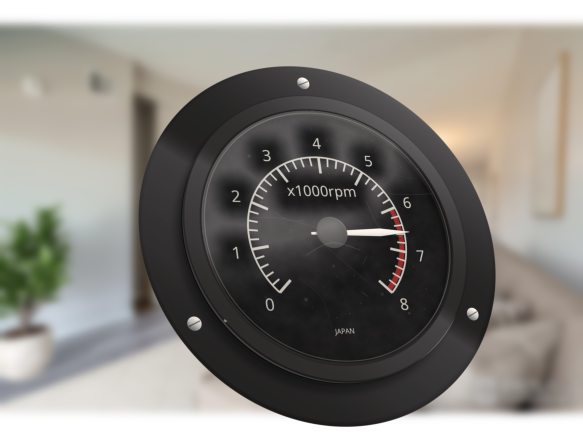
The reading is 6600rpm
